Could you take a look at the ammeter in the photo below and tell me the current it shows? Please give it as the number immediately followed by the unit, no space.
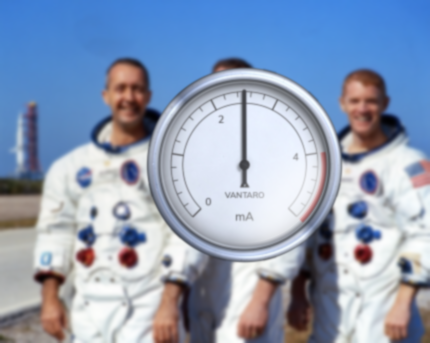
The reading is 2.5mA
